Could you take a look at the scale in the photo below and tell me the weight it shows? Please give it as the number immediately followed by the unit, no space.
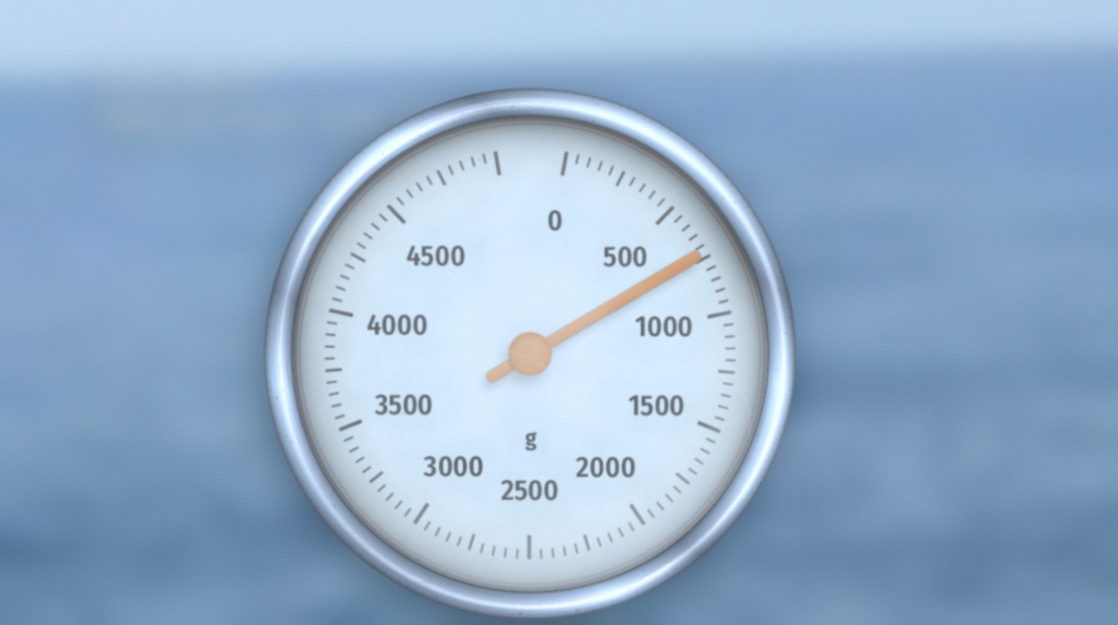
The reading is 725g
